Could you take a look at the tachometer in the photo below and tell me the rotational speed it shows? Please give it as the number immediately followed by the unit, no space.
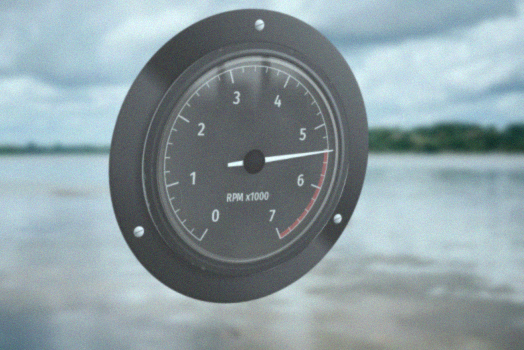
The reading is 5400rpm
